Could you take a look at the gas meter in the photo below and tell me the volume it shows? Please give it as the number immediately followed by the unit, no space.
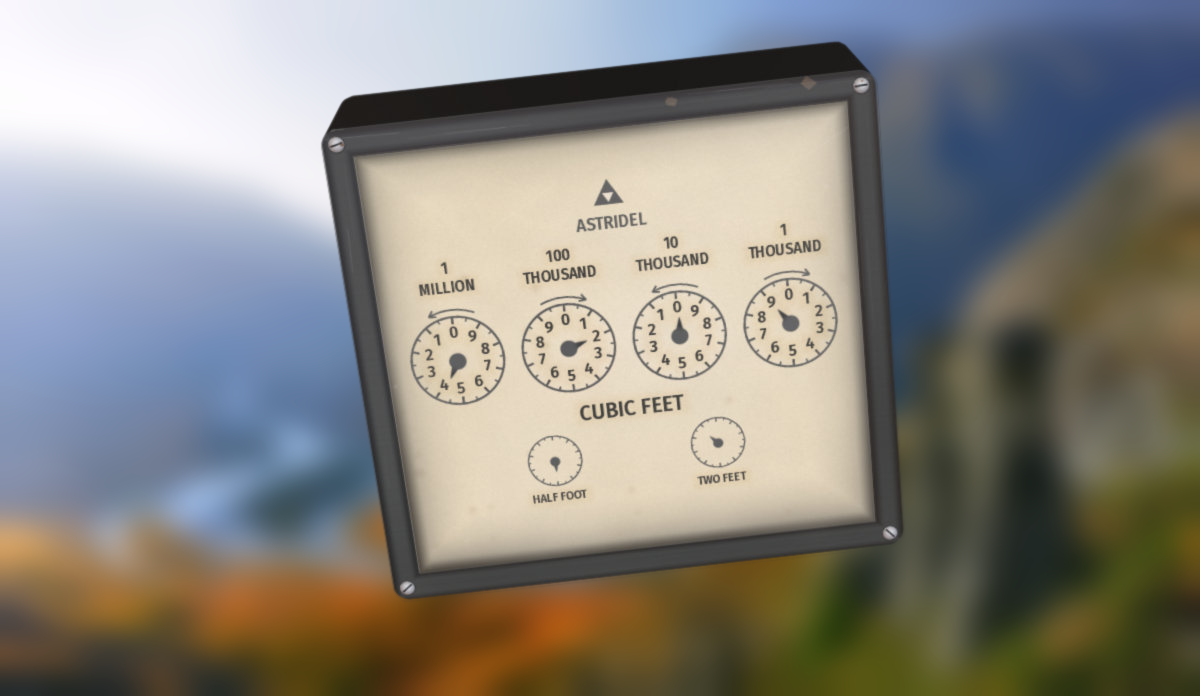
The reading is 419900ft³
